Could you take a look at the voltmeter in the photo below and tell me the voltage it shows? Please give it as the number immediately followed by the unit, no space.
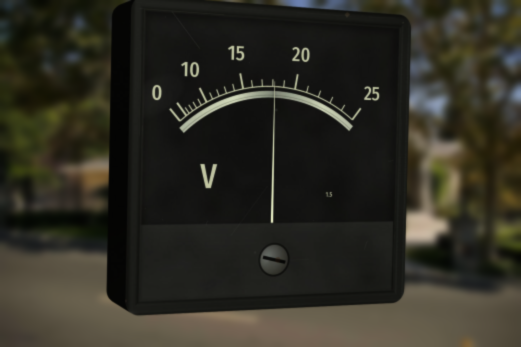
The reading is 18V
